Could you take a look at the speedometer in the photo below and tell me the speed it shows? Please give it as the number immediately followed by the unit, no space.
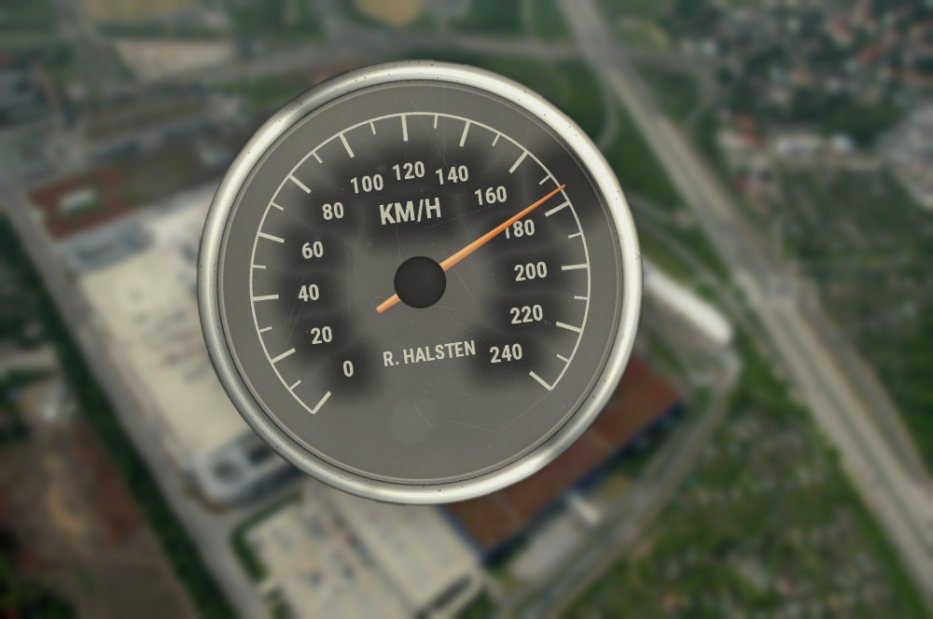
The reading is 175km/h
